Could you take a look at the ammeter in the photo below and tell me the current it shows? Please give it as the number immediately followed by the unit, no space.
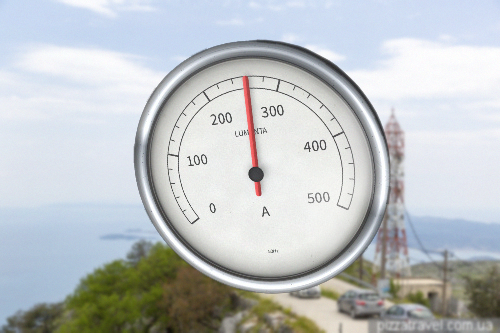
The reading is 260A
